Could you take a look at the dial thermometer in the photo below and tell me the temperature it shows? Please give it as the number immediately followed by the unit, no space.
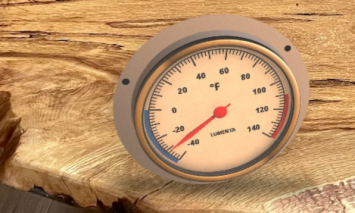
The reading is -30°F
